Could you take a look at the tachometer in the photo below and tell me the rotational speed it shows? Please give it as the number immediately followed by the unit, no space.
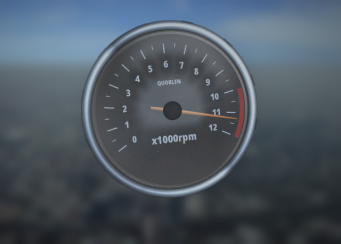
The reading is 11250rpm
